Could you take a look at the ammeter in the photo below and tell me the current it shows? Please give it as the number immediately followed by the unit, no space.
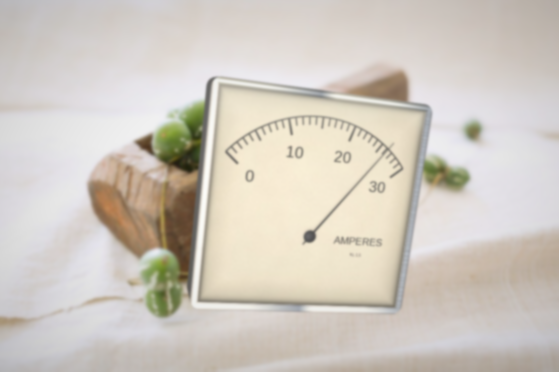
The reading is 26A
